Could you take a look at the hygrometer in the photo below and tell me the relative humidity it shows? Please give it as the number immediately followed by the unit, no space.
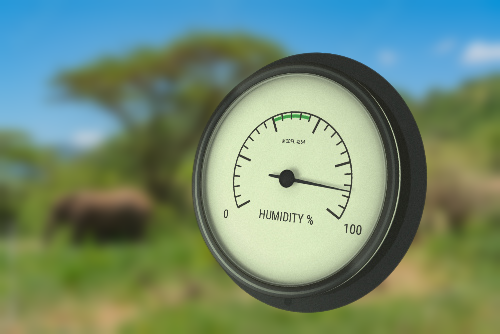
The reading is 90%
